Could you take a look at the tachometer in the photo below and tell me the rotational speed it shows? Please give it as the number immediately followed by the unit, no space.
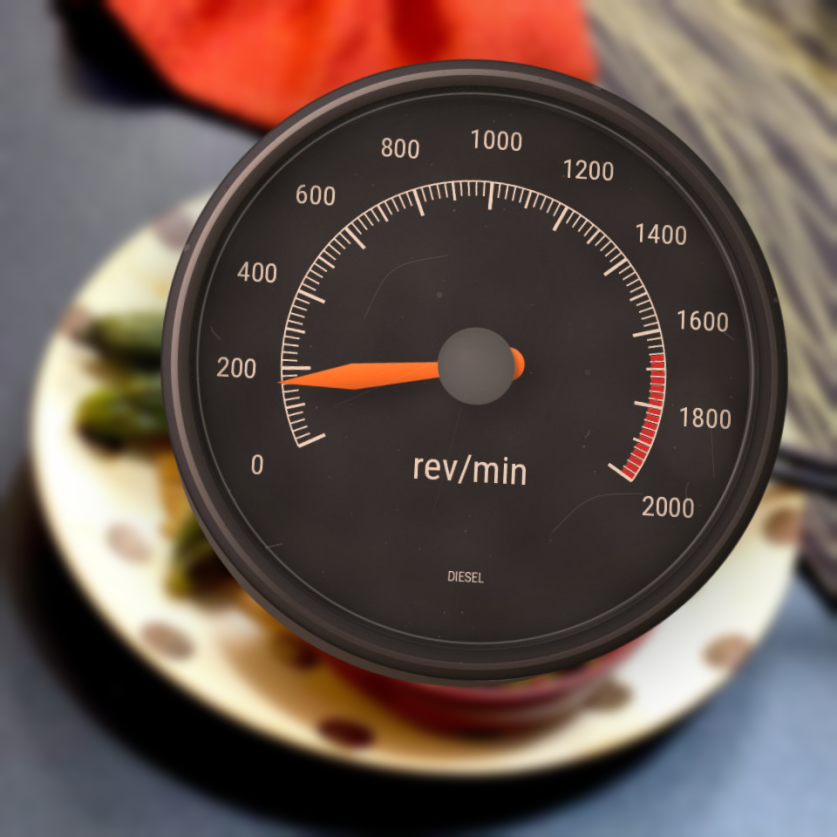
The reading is 160rpm
